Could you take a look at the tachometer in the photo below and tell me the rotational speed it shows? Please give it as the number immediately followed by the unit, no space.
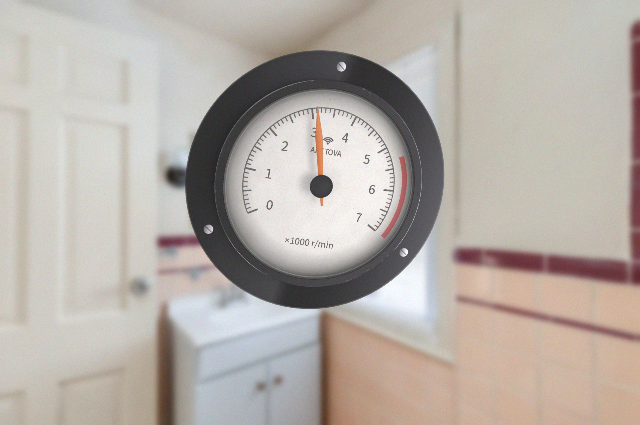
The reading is 3100rpm
